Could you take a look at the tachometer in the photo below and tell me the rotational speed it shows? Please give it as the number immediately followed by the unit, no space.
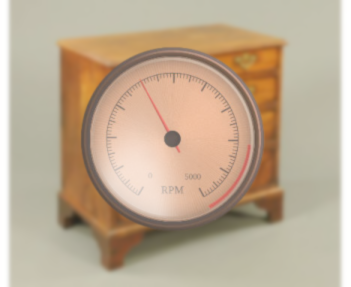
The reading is 2000rpm
